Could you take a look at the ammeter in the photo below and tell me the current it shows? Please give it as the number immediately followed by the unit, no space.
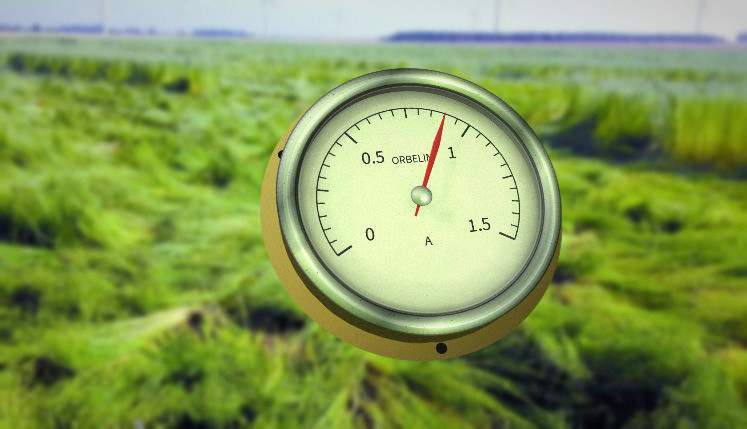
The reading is 0.9A
